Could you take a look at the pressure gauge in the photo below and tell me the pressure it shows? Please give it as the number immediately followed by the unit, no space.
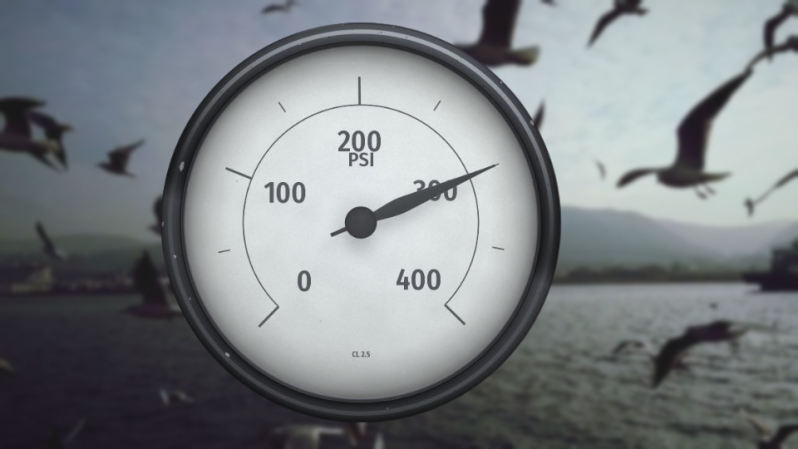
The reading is 300psi
